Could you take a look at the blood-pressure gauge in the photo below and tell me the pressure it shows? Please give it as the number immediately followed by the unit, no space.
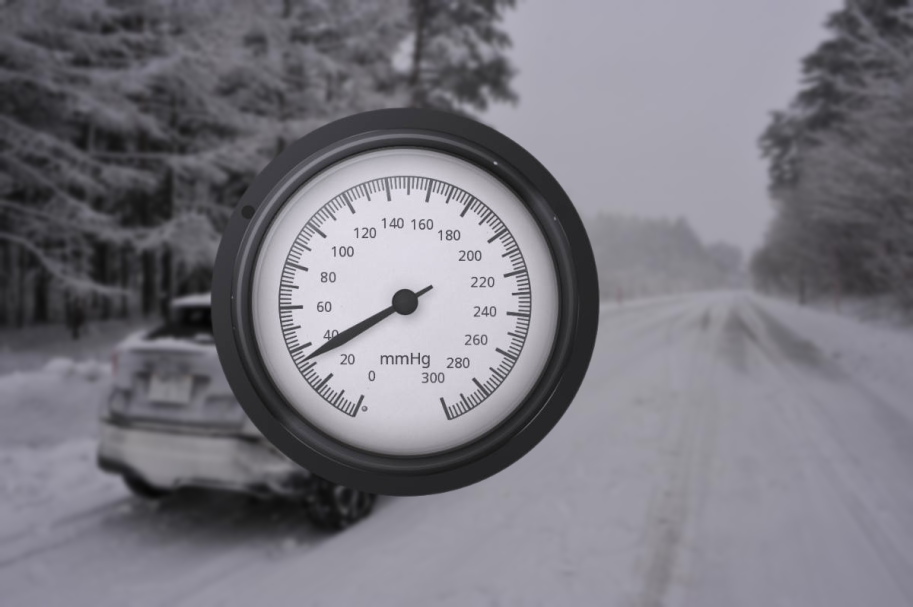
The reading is 34mmHg
